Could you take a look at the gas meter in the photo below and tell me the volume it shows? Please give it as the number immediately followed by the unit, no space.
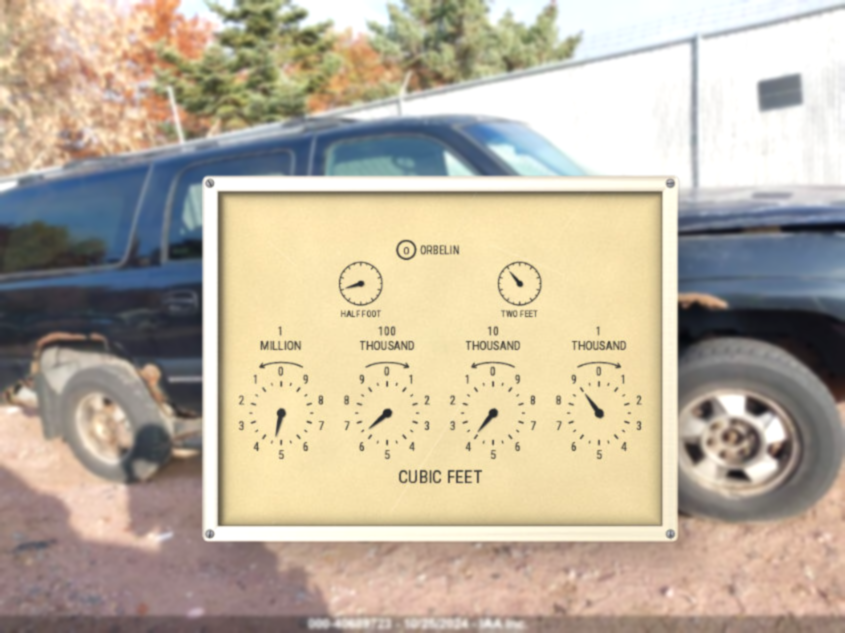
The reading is 463900ft³
